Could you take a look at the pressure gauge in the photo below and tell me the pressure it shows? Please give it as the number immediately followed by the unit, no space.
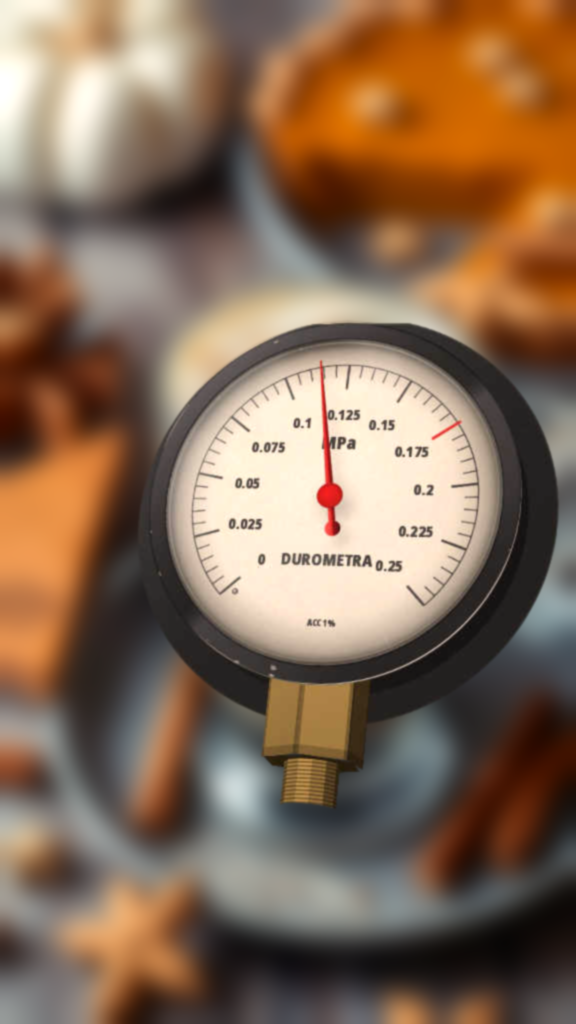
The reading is 0.115MPa
